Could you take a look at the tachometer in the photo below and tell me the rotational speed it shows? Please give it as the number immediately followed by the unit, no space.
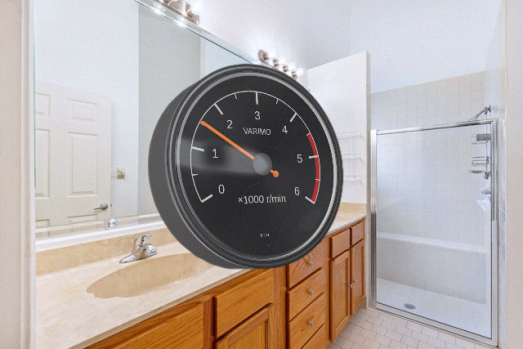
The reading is 1500rpm
